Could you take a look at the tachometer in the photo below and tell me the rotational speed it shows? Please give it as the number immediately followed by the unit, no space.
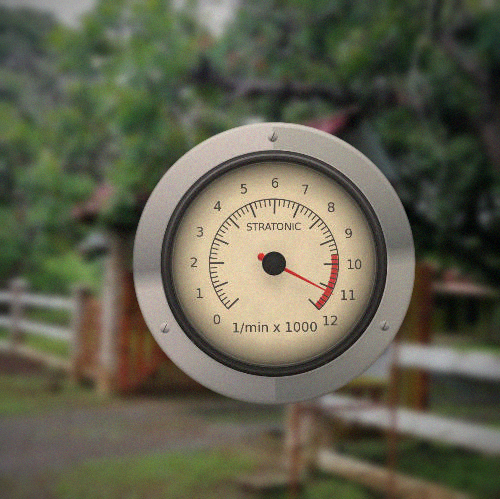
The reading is 11200rpm
